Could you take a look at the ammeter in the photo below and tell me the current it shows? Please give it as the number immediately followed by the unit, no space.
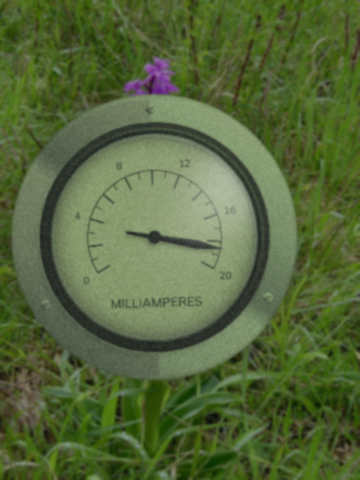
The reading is 18.5mA
